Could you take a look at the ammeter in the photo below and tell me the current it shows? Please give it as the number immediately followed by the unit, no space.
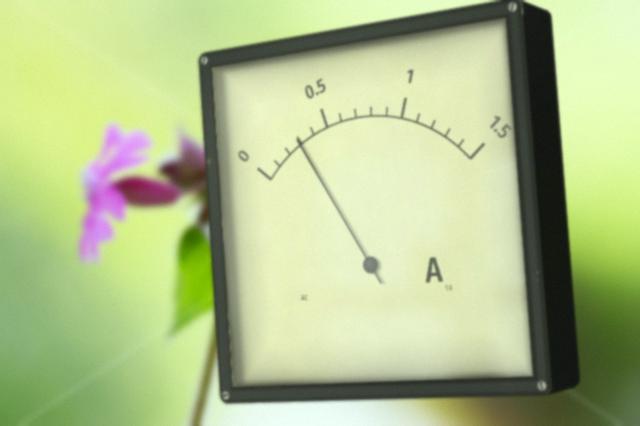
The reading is 0.3A
